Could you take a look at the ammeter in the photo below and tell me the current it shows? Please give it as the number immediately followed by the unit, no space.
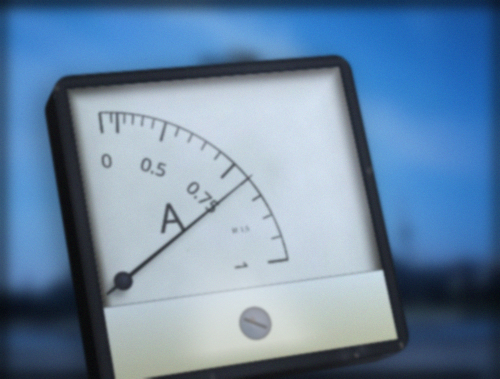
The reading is 0.8A
